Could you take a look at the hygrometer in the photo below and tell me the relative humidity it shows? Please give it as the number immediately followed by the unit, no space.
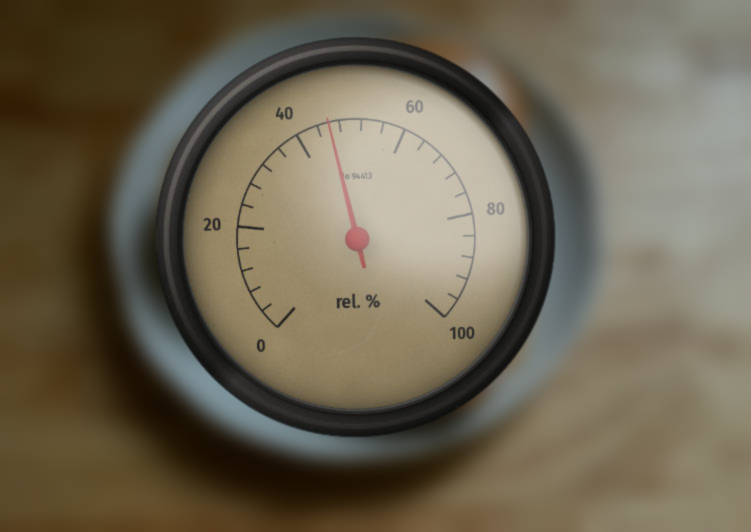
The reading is 46%
